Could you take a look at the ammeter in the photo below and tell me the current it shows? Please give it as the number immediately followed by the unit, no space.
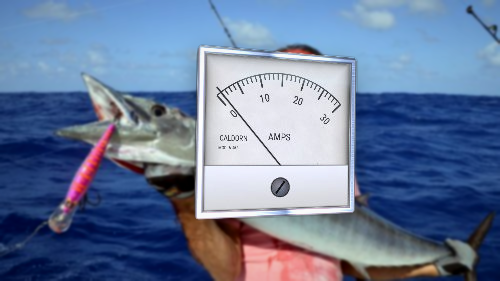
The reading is 1A
